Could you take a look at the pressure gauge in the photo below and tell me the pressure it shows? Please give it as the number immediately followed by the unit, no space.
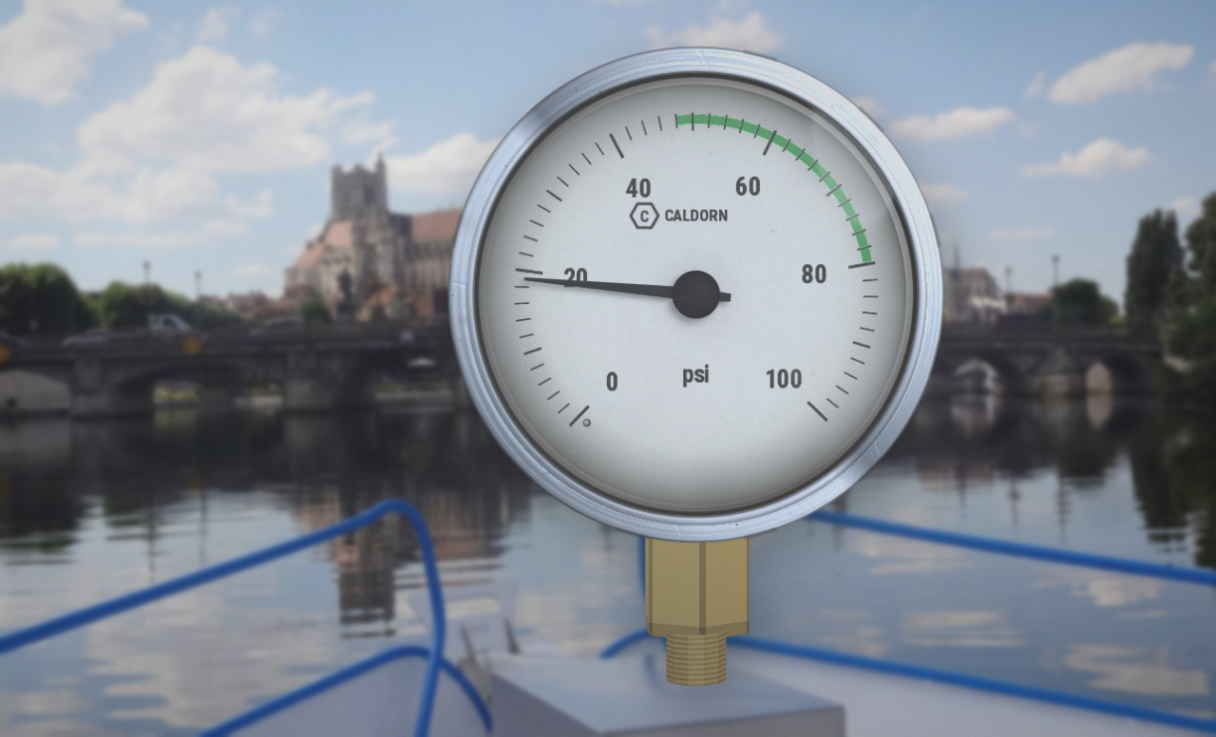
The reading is 19psi
